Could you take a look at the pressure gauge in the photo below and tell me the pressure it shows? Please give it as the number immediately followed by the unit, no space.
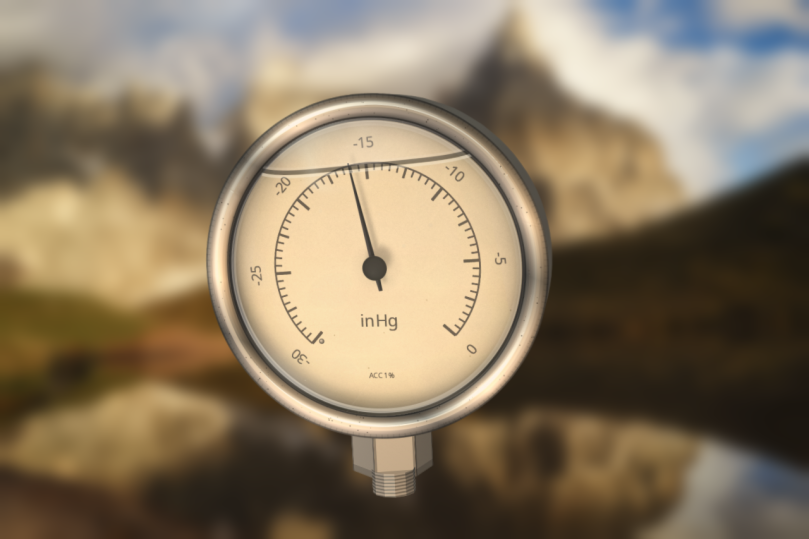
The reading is -16inHg
